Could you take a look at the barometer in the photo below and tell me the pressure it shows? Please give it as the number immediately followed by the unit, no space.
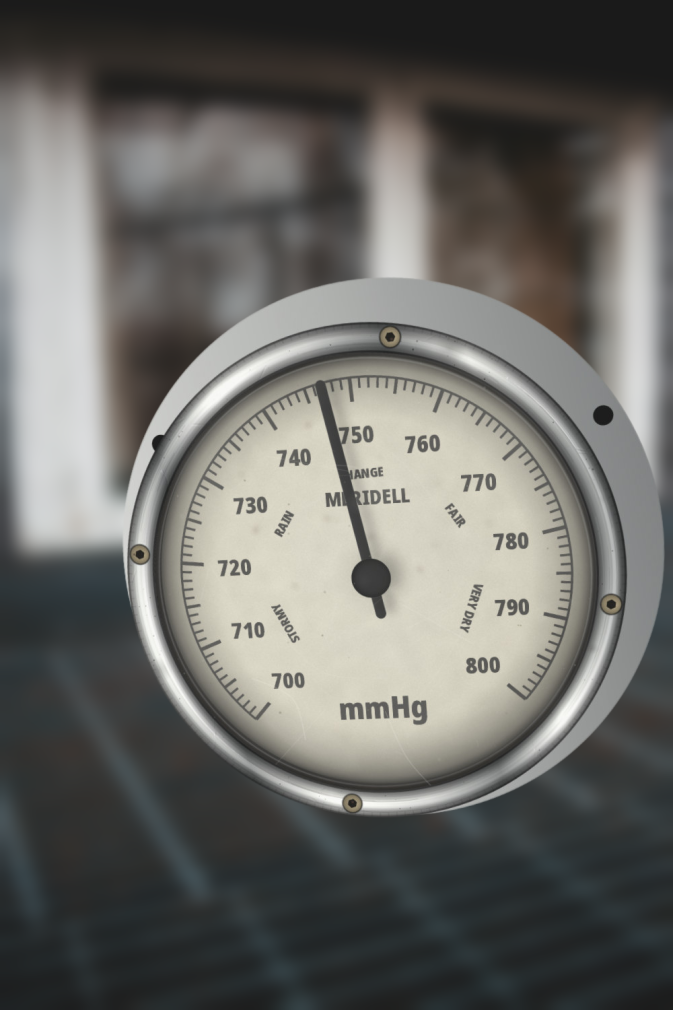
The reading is 747mmHg
